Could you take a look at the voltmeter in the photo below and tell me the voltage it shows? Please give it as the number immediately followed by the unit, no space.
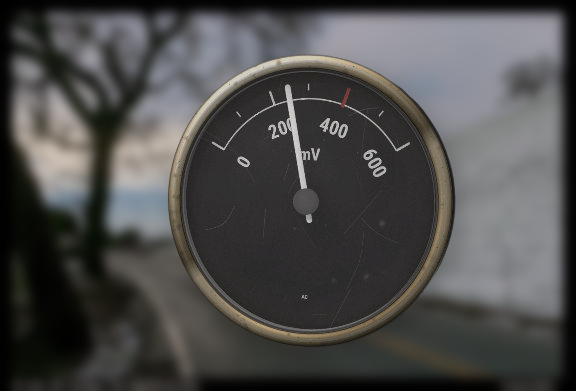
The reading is 250mV
